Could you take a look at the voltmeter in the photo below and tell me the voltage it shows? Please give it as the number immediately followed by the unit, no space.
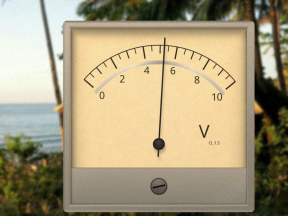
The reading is 5.25V
